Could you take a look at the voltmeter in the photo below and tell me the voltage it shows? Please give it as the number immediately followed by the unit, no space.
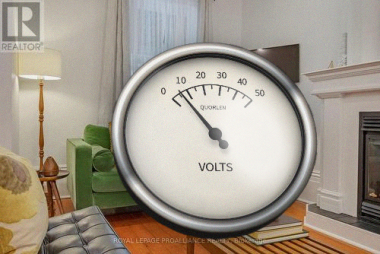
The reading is 5V
